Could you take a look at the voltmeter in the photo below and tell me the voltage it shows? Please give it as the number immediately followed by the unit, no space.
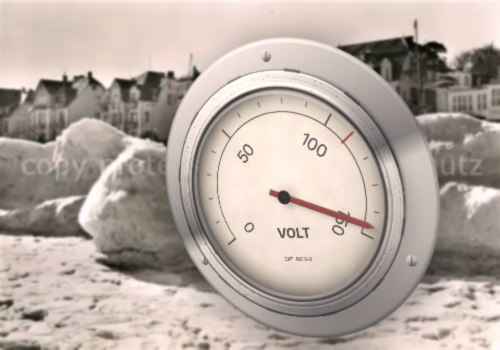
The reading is 145V
